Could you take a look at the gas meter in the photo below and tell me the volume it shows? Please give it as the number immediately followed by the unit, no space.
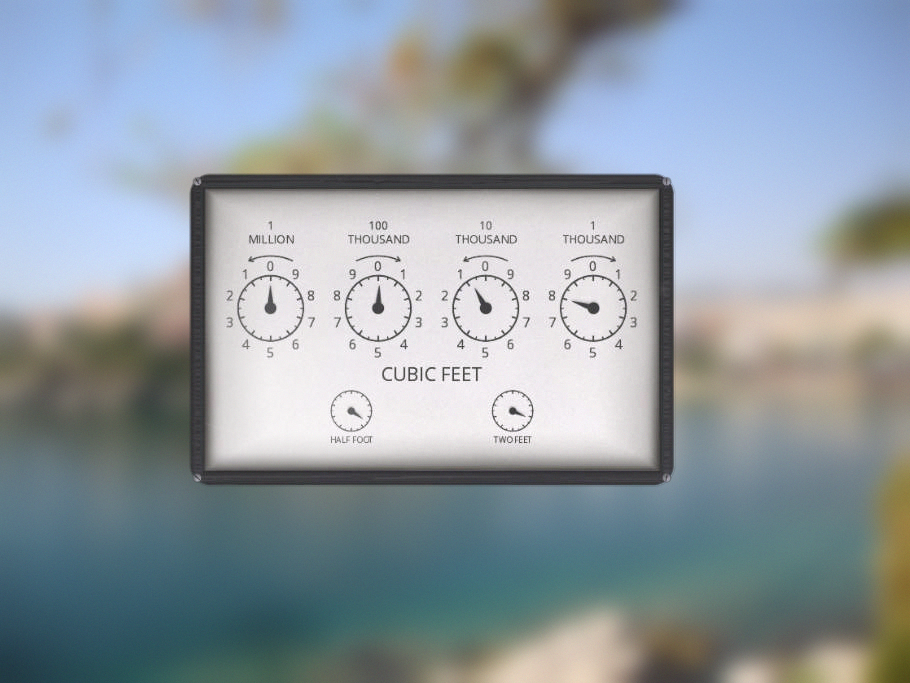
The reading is 800ft³
